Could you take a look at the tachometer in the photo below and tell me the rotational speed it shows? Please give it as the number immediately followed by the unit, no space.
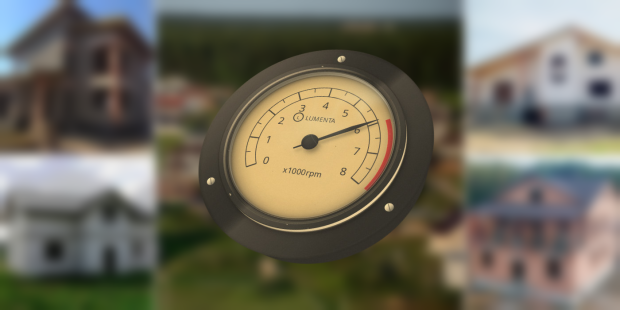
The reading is 6000rpm
